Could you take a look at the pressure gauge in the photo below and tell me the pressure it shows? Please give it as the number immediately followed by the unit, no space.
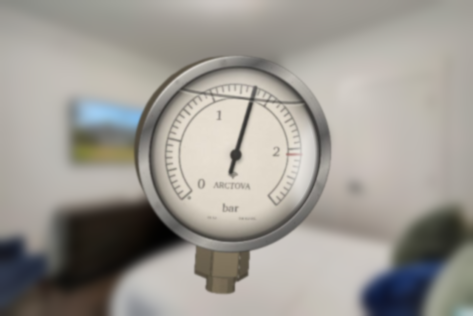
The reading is 1.35bar
